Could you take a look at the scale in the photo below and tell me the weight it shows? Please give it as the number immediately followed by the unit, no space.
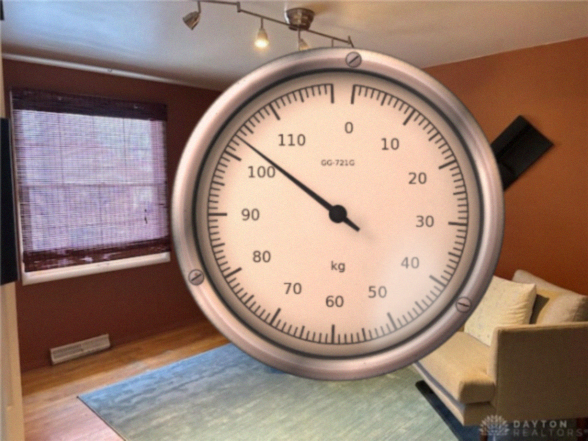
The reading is 103kg
